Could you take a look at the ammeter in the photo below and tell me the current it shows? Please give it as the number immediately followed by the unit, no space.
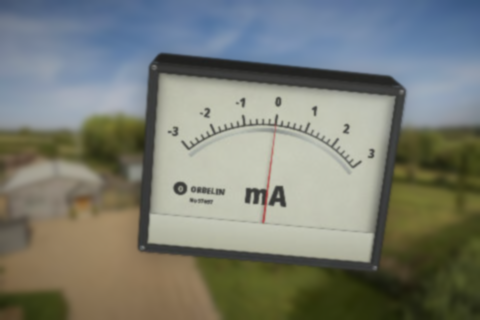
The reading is 0mA
